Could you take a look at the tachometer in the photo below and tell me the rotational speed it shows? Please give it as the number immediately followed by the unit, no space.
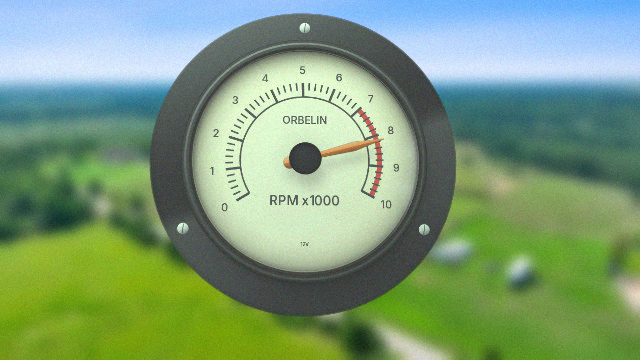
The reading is 8200rpm
